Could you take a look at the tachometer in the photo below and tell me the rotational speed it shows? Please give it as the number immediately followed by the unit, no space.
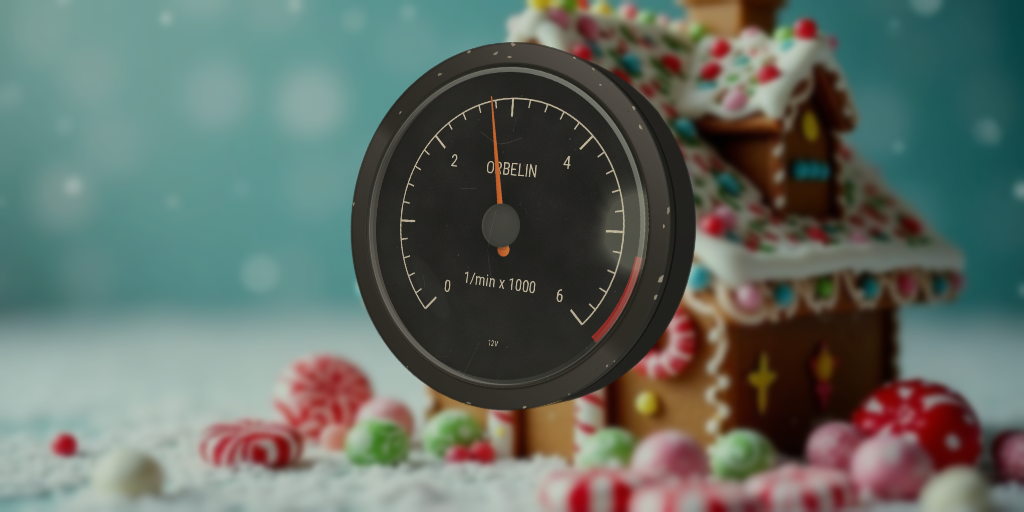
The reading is 2800rpm
